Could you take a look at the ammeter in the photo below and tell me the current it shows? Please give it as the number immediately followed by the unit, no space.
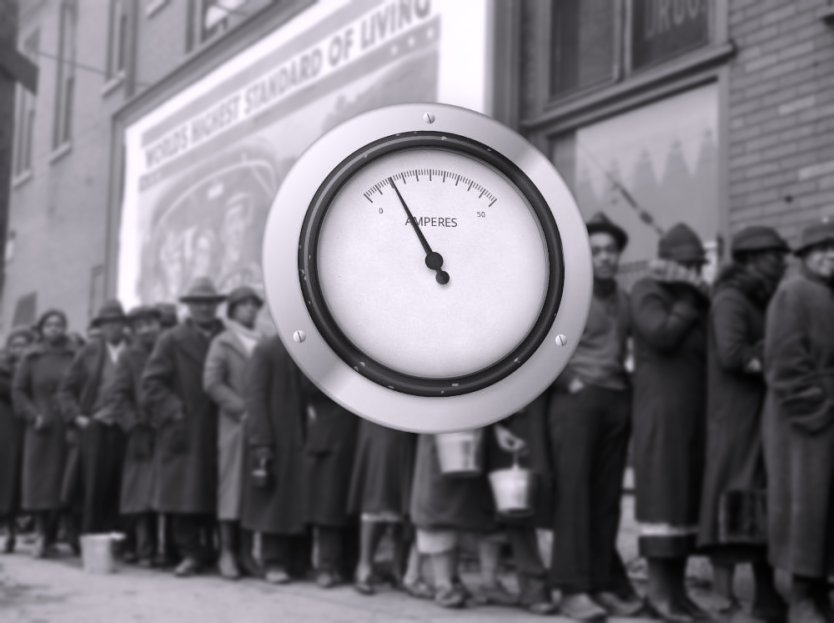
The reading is 10A
